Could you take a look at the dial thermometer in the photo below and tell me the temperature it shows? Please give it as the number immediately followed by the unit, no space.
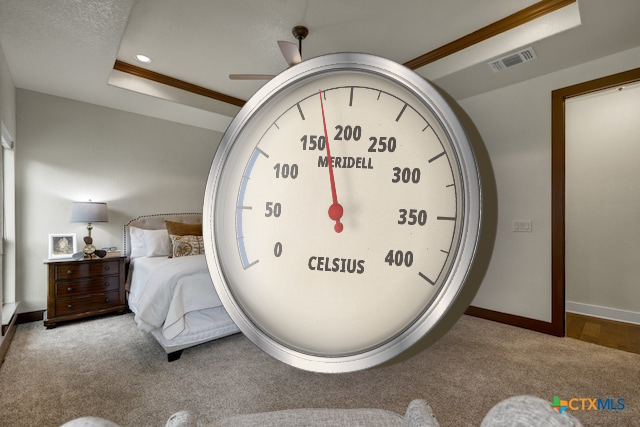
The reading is 175°C
